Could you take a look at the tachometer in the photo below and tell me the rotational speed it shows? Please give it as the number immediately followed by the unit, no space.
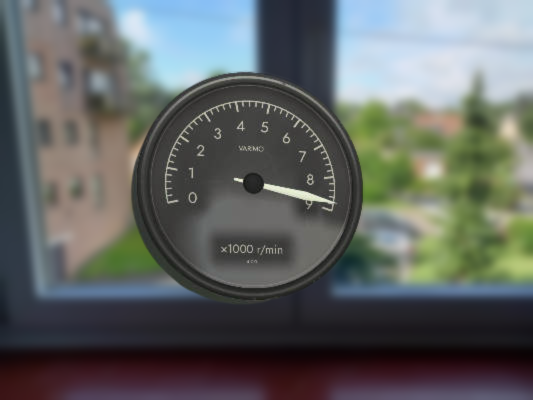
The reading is 8800rpm
